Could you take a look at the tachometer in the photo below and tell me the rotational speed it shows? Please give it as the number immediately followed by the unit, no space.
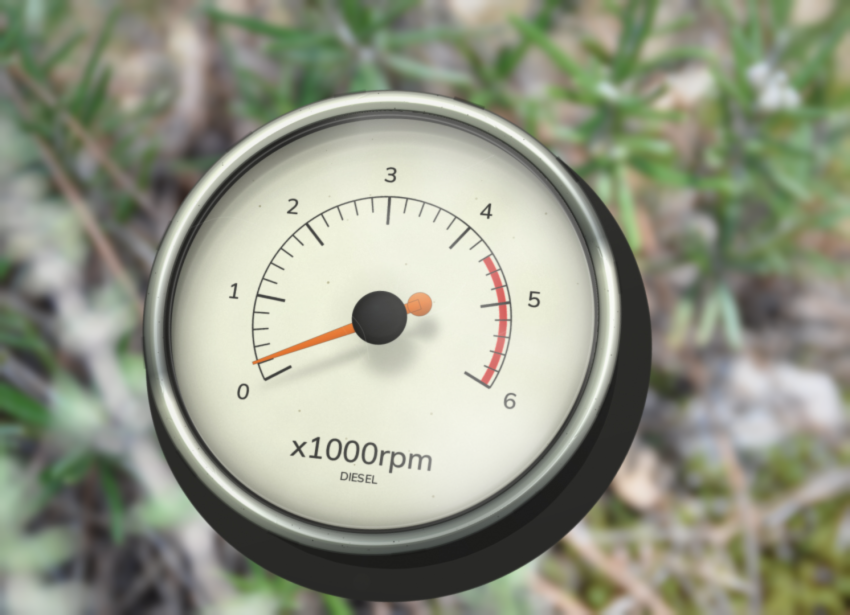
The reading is 200rpm
